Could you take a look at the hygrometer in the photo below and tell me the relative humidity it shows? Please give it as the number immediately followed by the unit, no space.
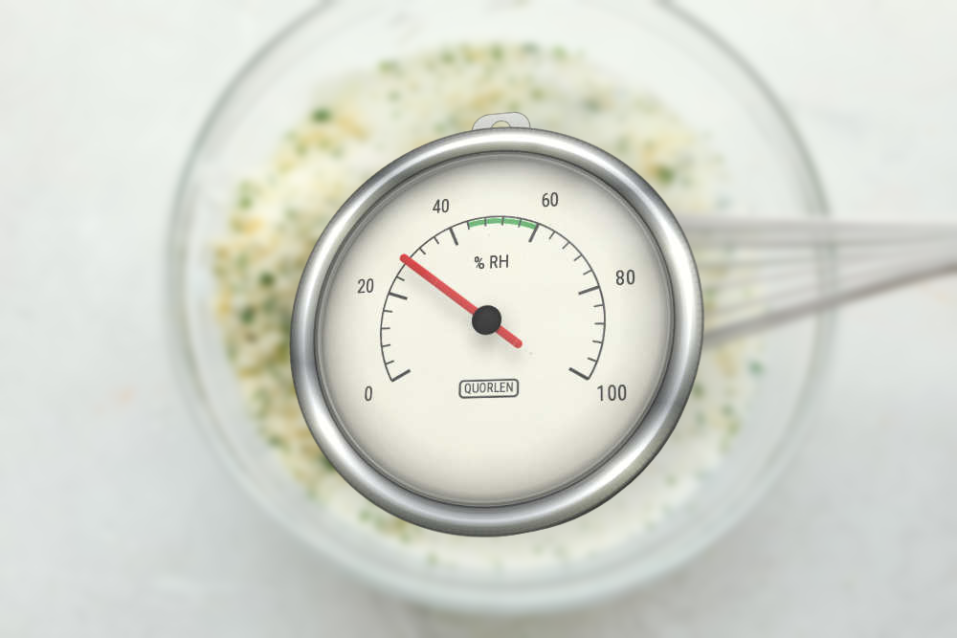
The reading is 28%
